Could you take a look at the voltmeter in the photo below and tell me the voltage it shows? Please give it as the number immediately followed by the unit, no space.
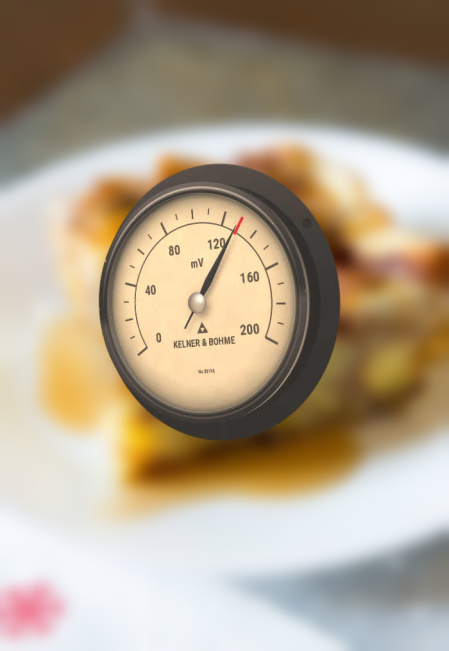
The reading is 130mV
